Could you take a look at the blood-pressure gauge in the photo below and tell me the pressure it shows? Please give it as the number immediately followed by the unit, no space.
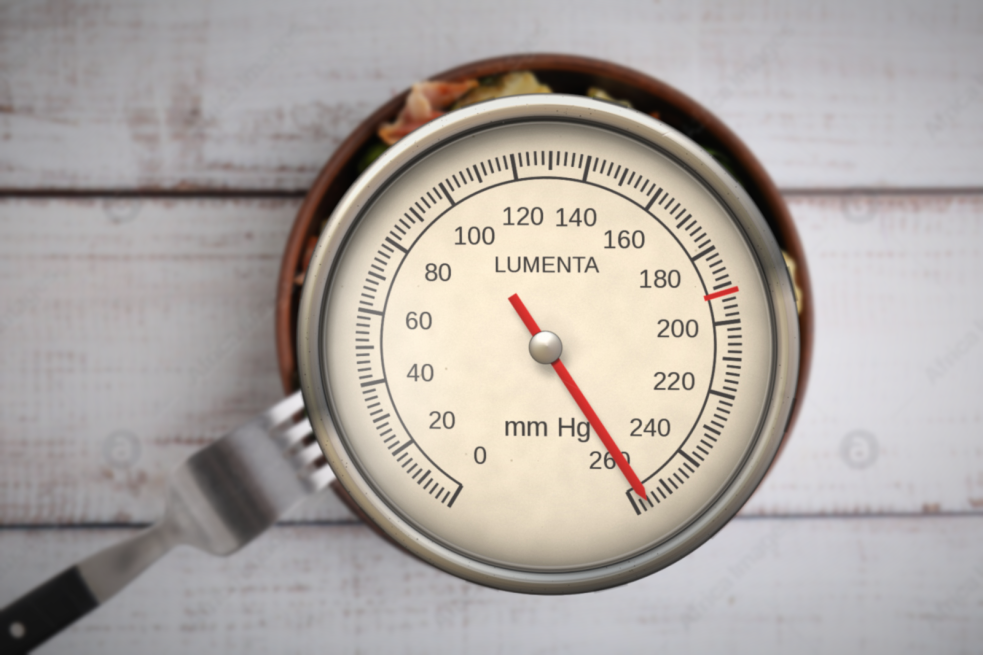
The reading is 256mmHg
